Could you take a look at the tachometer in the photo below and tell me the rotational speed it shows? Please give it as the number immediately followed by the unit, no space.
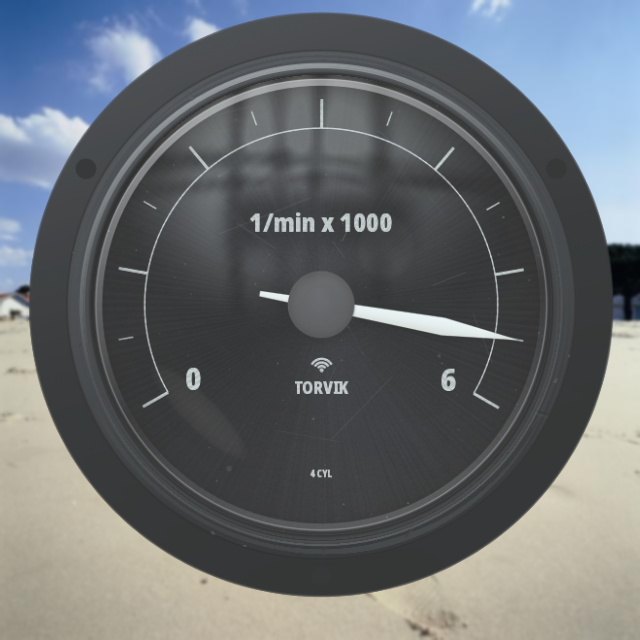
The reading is 5500rpm
